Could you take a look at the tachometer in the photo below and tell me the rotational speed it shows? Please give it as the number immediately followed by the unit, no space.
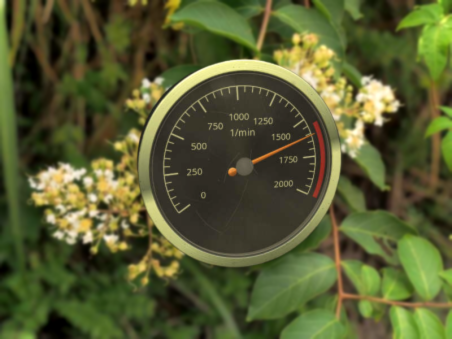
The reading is 1600rpm
